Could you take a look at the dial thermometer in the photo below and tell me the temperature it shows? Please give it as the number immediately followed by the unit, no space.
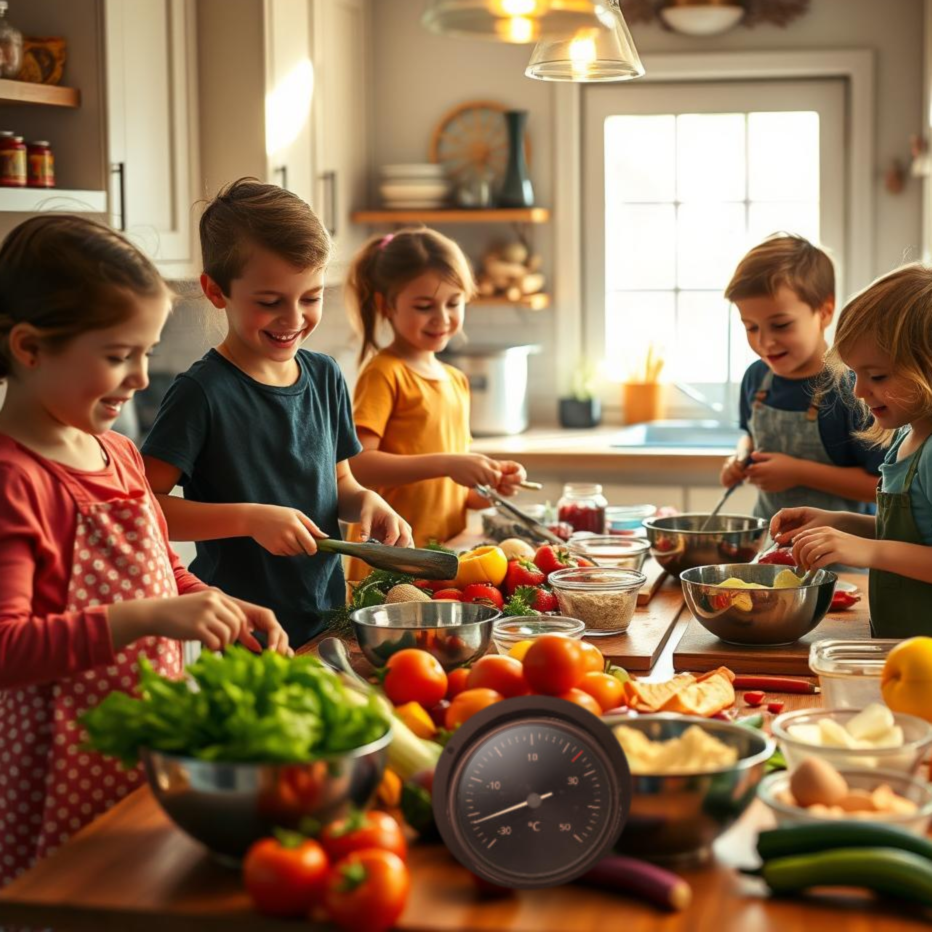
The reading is -22°C
